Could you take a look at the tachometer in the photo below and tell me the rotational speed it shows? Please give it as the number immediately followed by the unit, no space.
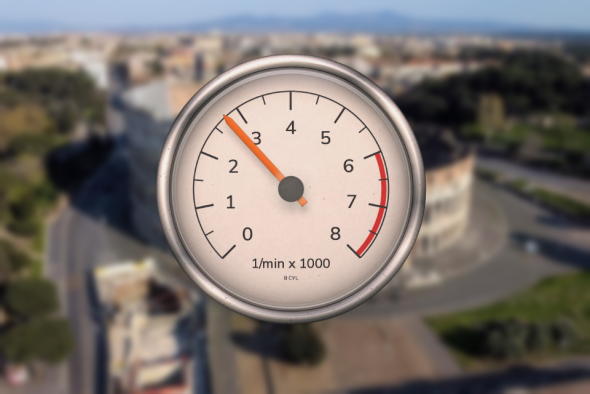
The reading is 2750rpm
